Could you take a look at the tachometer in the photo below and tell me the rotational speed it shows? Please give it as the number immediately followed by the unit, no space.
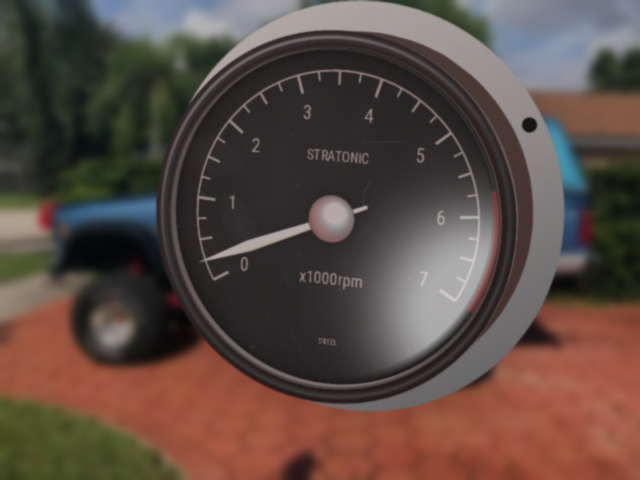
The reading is 250rpm
